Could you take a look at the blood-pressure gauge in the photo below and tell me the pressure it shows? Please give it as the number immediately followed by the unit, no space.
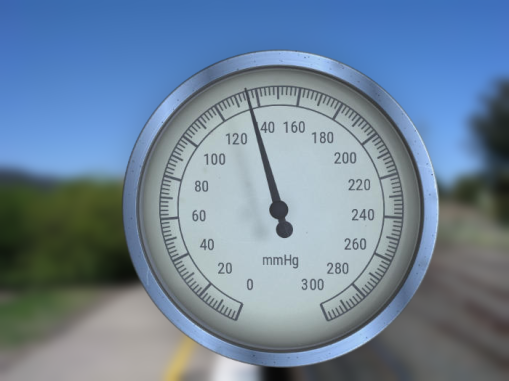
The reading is 136mmHg
